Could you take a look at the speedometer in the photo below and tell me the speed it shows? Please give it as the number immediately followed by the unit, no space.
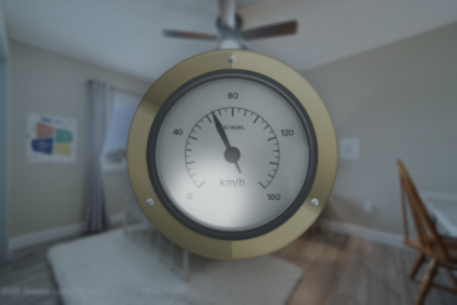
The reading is 65km/h
